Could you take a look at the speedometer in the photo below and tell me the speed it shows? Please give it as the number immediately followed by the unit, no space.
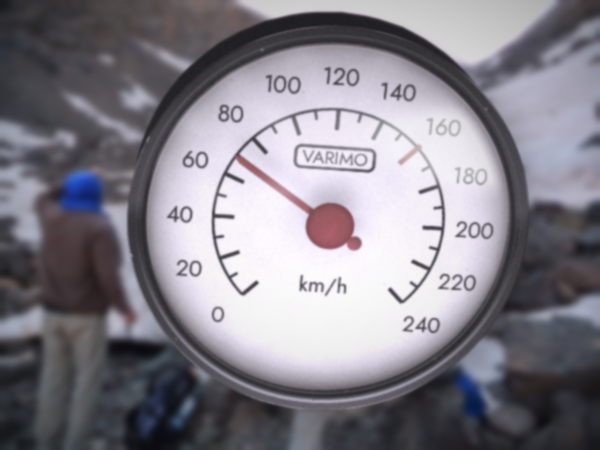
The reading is 70km/h
